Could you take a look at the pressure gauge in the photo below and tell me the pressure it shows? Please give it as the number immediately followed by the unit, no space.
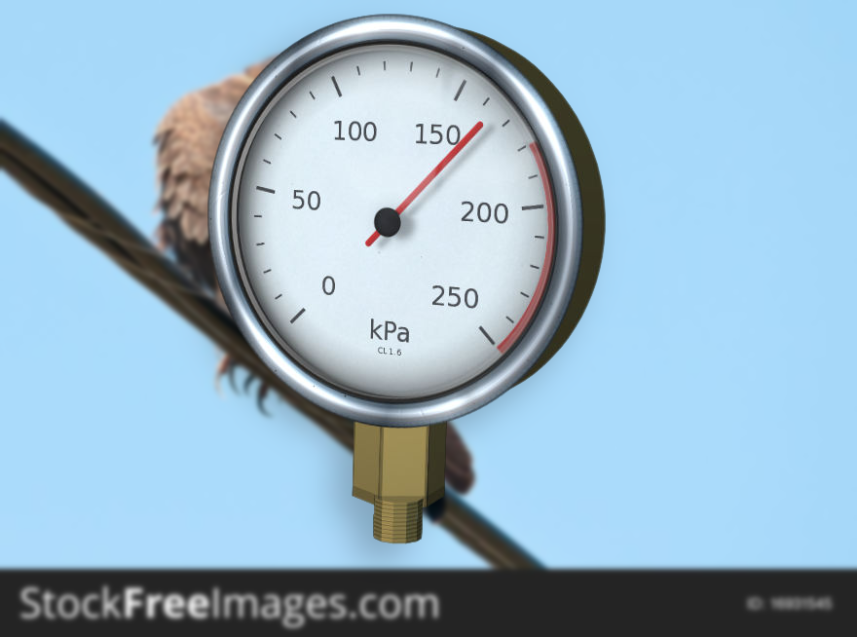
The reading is 165kPa
